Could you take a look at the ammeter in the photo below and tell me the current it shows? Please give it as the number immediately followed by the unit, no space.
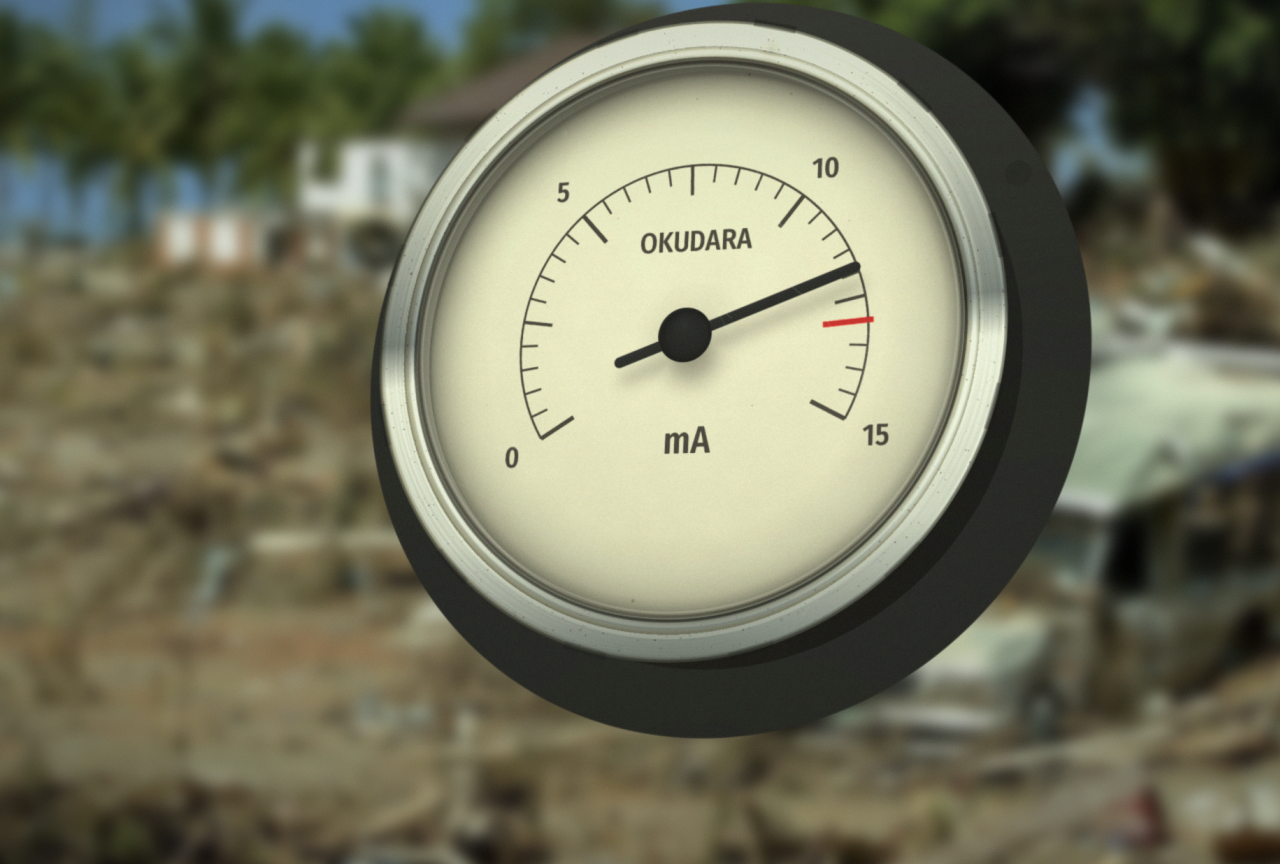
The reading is 12mA
